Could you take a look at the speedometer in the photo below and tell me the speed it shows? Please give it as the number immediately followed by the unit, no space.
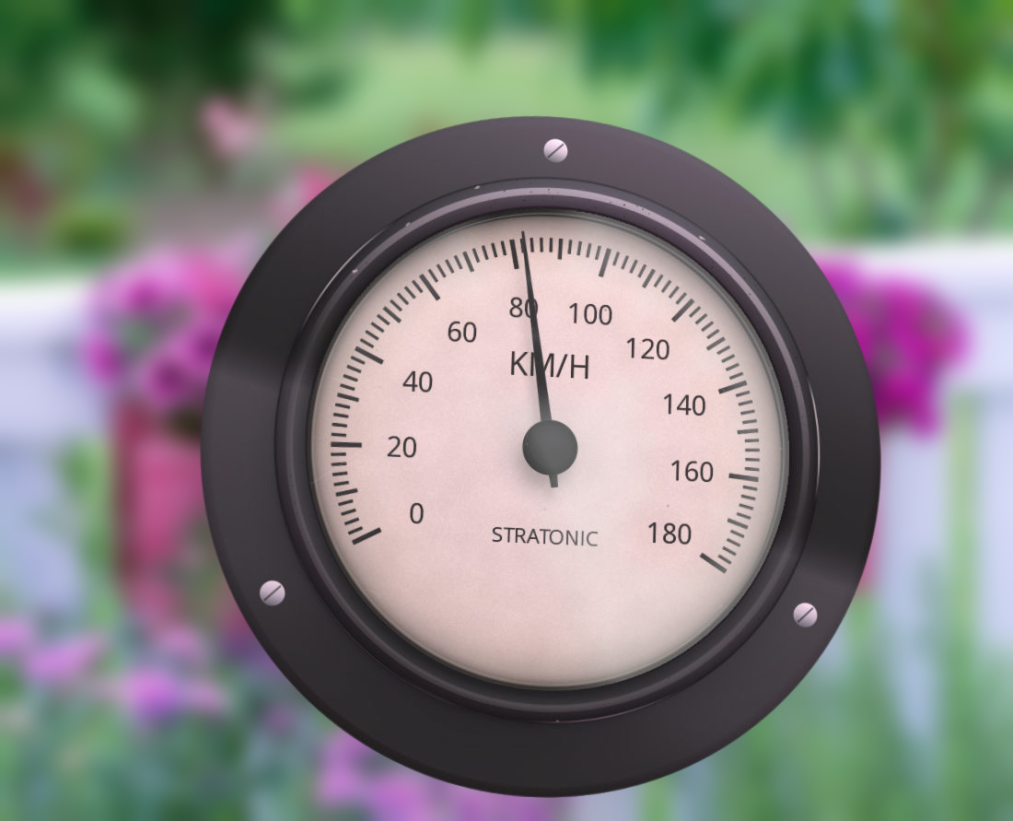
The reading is 82km/h
